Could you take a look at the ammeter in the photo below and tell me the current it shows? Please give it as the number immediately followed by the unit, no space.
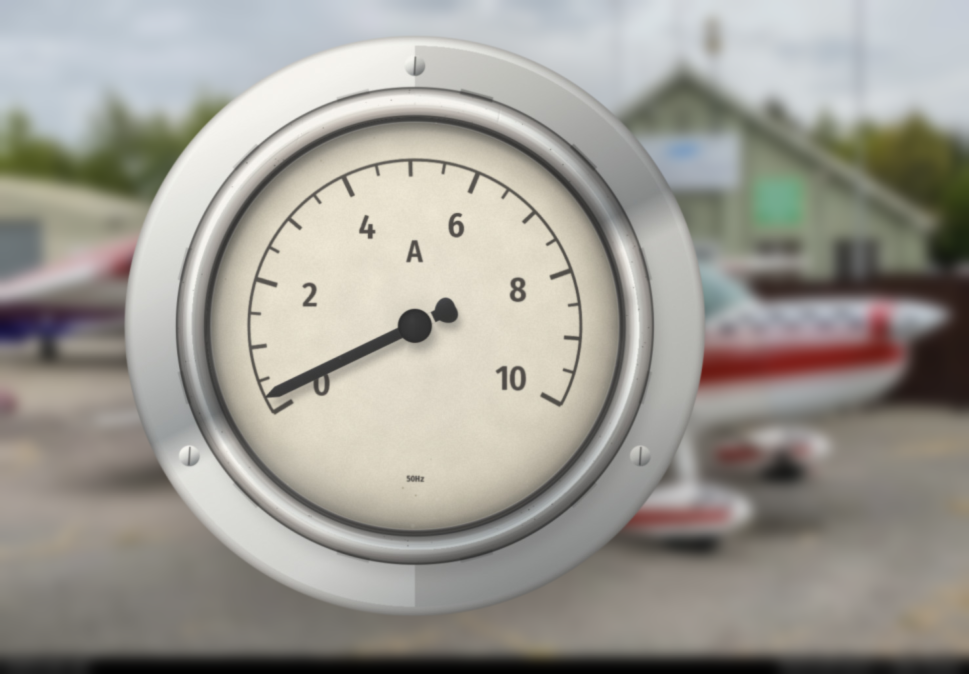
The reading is 0.25A
